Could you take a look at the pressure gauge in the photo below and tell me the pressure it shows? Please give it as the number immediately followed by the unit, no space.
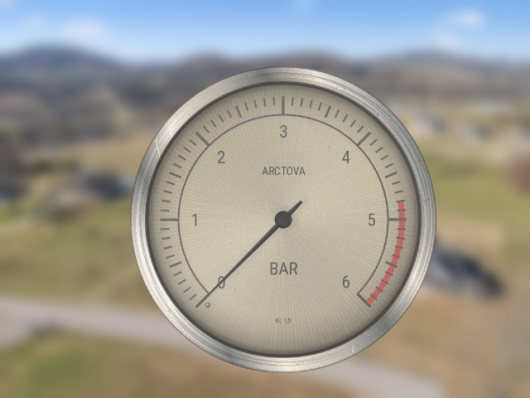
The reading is 0bar
